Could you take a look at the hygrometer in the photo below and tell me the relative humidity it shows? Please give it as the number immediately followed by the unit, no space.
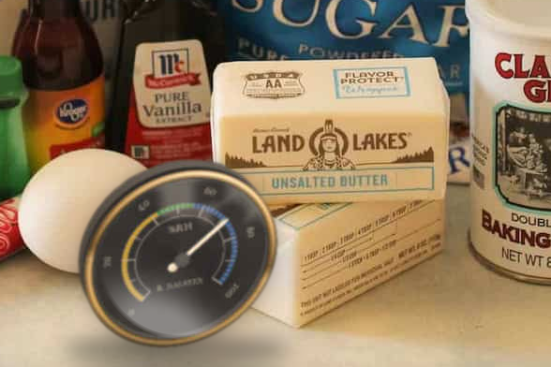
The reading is 70%
